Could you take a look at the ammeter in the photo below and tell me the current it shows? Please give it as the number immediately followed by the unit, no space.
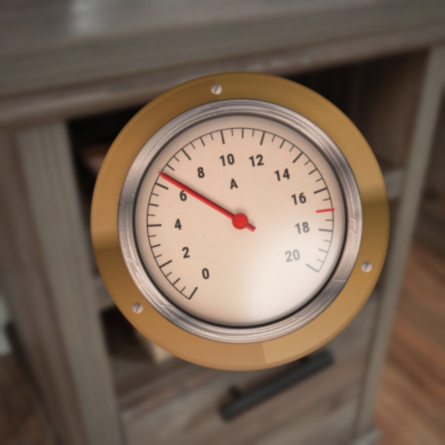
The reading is 6.5A
